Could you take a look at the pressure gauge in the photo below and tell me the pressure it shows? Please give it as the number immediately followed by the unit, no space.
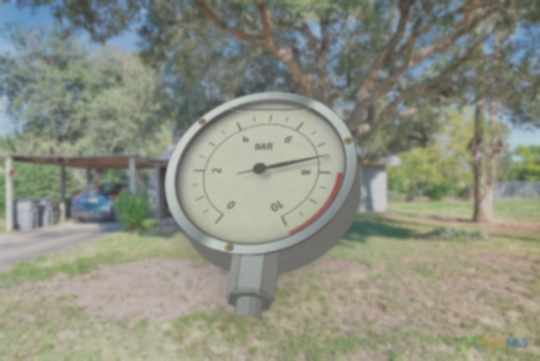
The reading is 7.5bar
